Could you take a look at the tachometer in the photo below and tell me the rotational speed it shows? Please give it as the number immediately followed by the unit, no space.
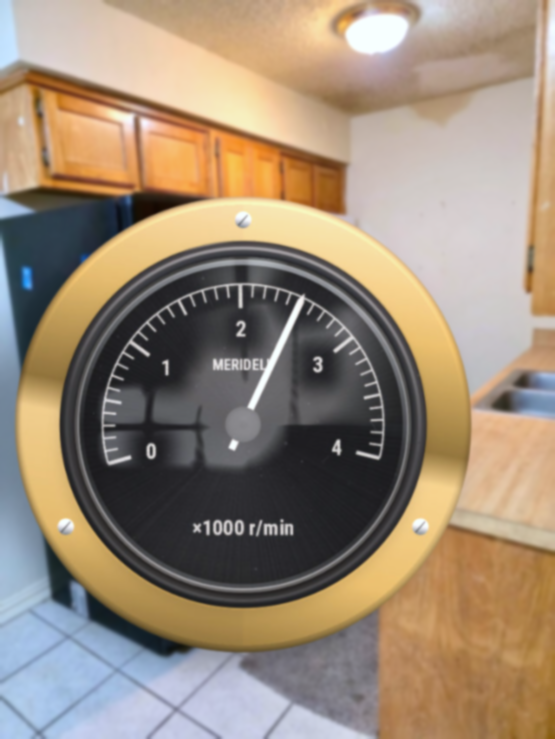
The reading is 2500rpm
